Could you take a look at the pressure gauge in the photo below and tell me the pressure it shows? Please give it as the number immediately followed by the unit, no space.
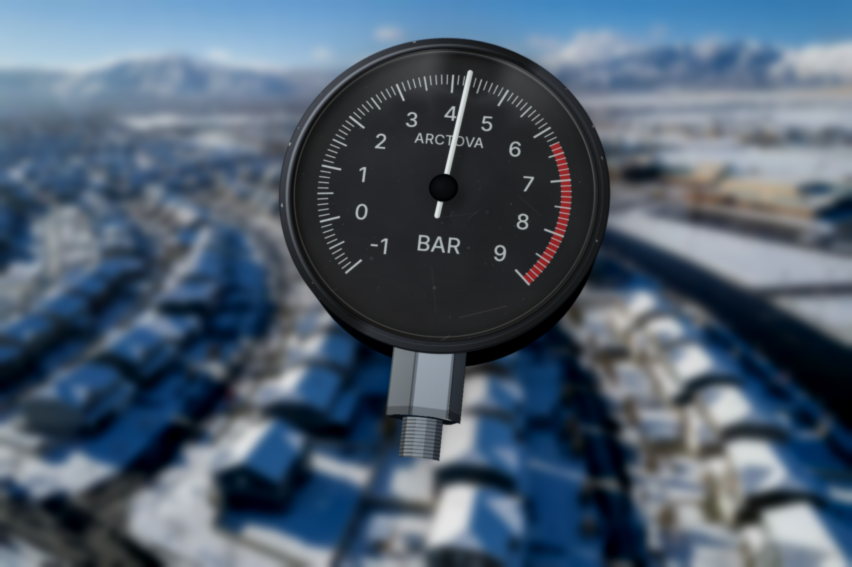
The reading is 4.3bar
